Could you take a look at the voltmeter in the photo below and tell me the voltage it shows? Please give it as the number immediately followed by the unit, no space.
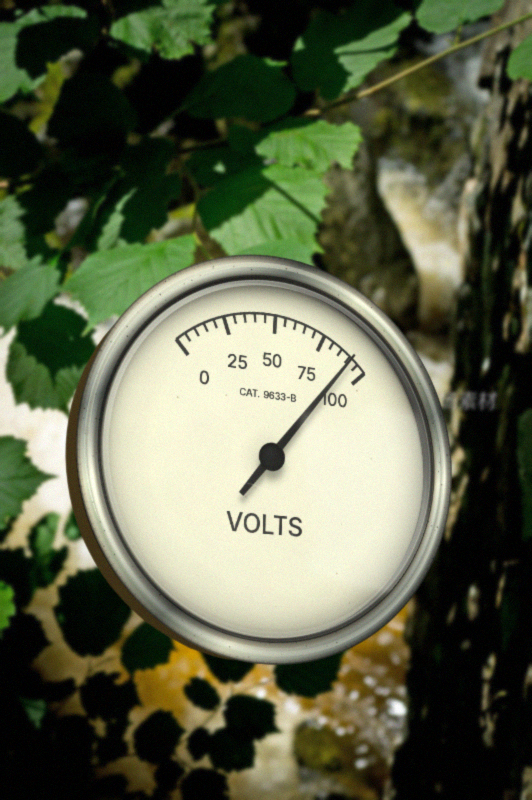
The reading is 90V
